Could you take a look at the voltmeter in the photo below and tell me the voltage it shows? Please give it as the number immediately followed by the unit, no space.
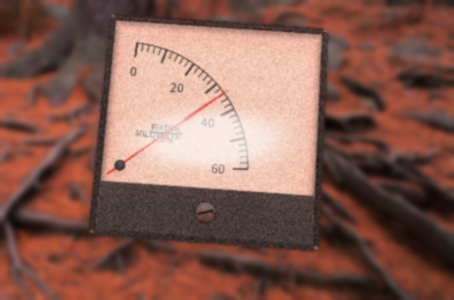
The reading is 34mV
